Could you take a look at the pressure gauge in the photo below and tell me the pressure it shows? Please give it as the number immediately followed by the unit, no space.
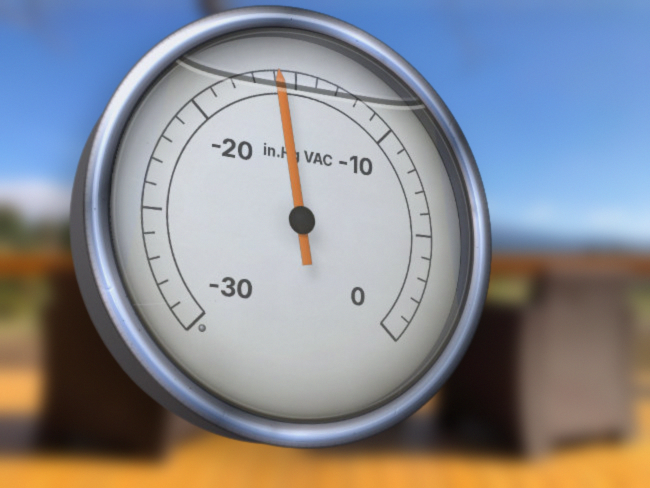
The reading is -16inHg
